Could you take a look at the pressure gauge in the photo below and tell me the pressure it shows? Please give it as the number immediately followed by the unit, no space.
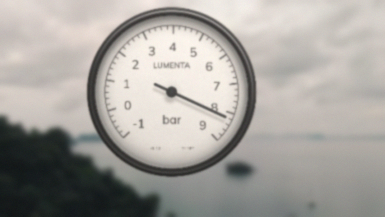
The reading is 8.2bar
